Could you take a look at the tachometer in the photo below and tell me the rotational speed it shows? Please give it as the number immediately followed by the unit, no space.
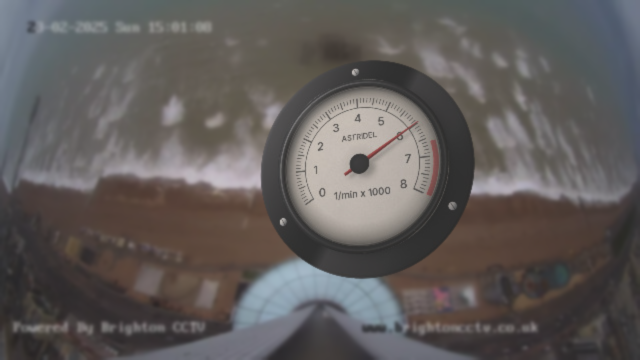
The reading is 6000rpm
